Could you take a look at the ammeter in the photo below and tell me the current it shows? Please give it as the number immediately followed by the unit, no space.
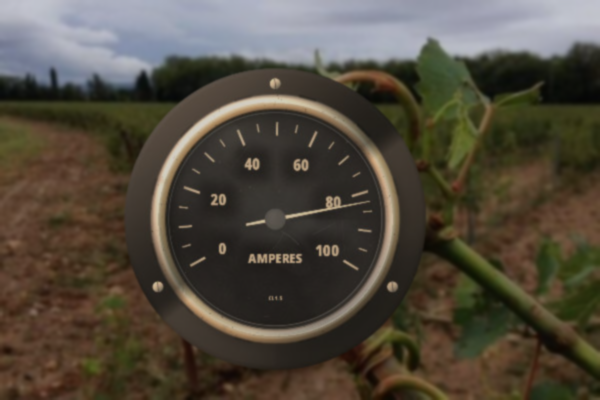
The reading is 82.5A
